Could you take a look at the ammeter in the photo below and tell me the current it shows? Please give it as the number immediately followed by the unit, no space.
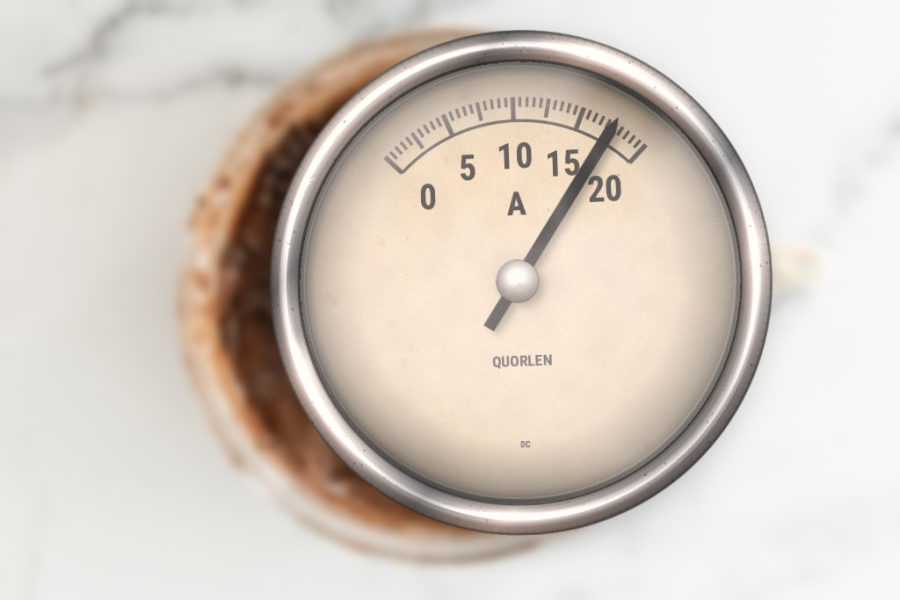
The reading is 17.5A
